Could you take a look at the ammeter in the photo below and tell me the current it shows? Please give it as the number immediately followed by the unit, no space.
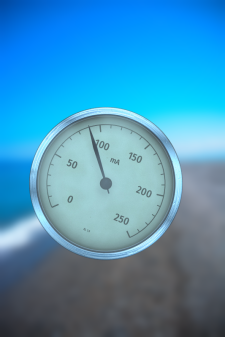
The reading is 90mA
